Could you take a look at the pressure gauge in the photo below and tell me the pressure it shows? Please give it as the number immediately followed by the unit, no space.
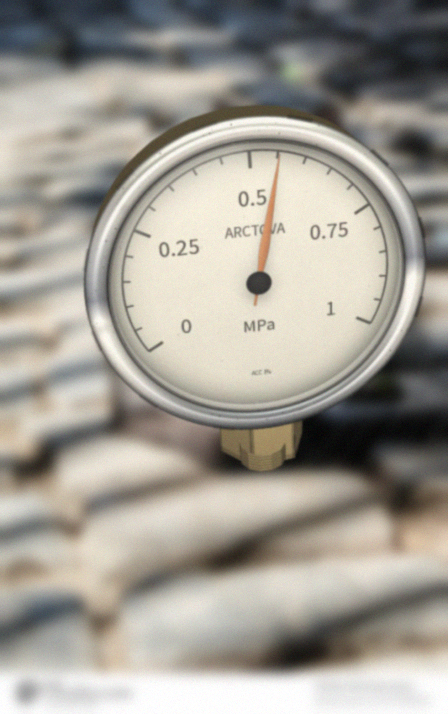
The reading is 0.55MPa
